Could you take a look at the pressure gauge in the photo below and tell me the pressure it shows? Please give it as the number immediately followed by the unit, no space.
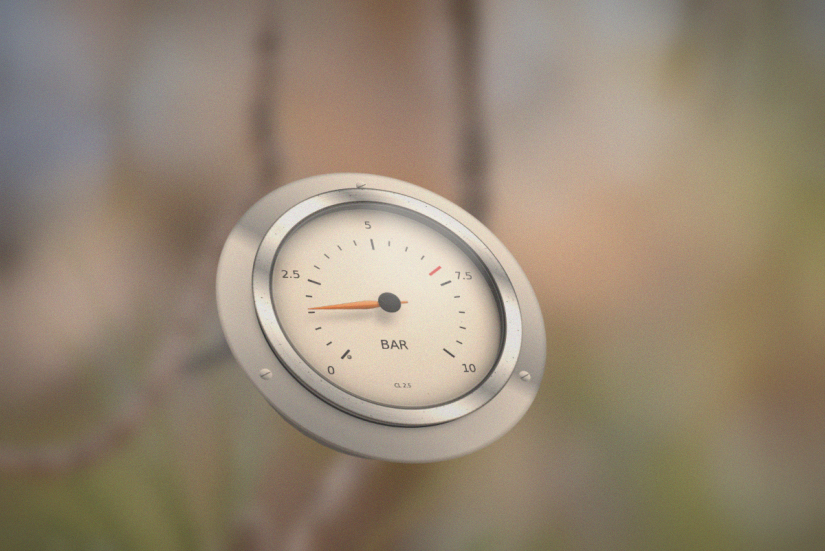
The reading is 1.5bar
